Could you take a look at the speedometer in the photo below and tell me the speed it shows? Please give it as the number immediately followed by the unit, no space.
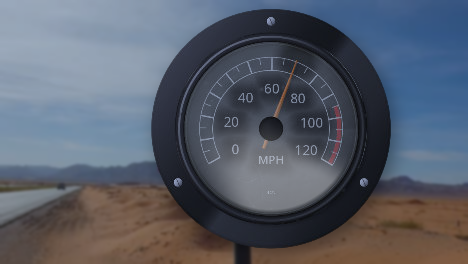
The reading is 70mph
